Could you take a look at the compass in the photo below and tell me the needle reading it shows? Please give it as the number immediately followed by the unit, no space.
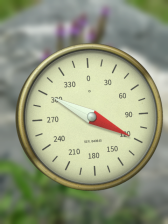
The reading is 120°
